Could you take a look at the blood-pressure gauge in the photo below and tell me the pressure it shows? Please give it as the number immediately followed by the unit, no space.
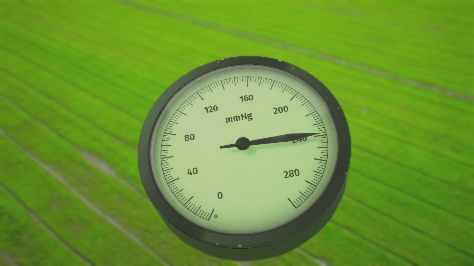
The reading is 240mmHg
